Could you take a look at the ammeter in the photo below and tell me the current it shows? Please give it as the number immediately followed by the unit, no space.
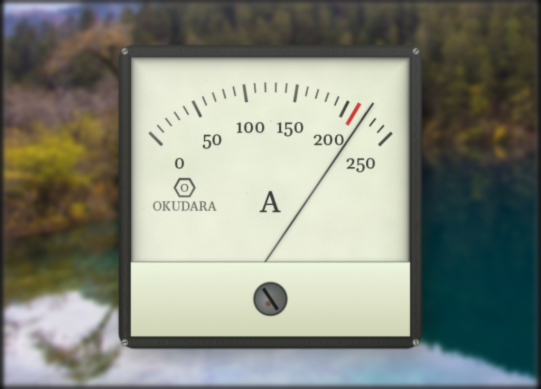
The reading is 220A
